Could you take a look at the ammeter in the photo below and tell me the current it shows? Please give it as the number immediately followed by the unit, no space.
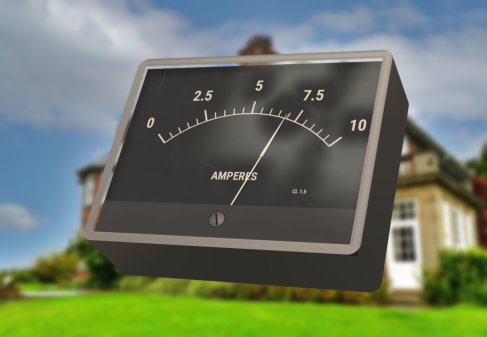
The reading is 7A
